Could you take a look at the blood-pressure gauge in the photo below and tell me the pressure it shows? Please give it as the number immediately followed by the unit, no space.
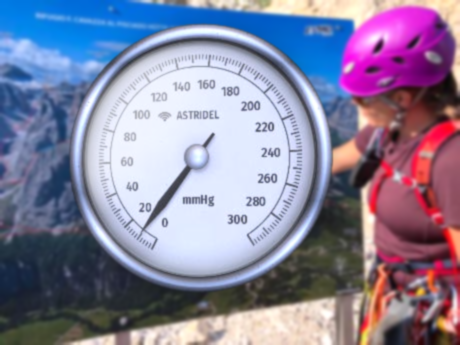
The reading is 10mmHg
